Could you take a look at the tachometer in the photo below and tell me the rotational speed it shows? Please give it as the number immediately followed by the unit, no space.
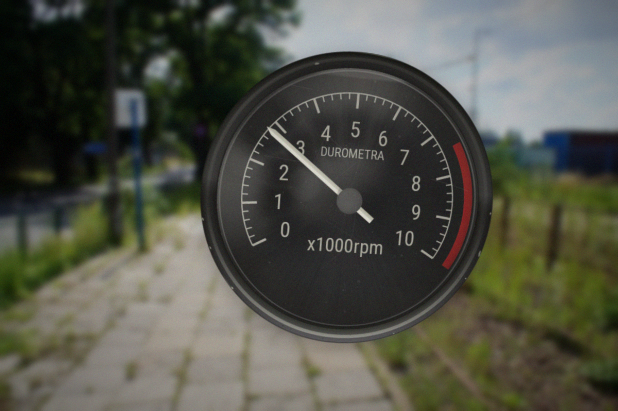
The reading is 2800rpm
